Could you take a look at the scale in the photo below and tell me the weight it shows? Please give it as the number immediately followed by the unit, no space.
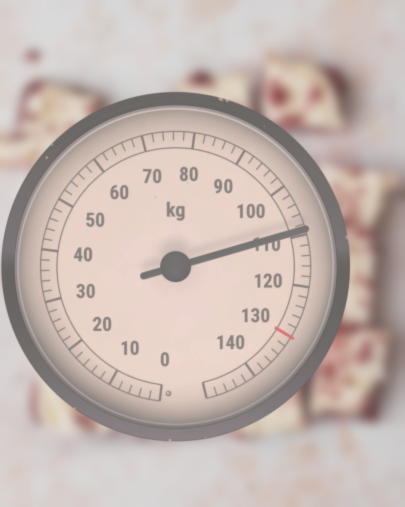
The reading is 109kg
